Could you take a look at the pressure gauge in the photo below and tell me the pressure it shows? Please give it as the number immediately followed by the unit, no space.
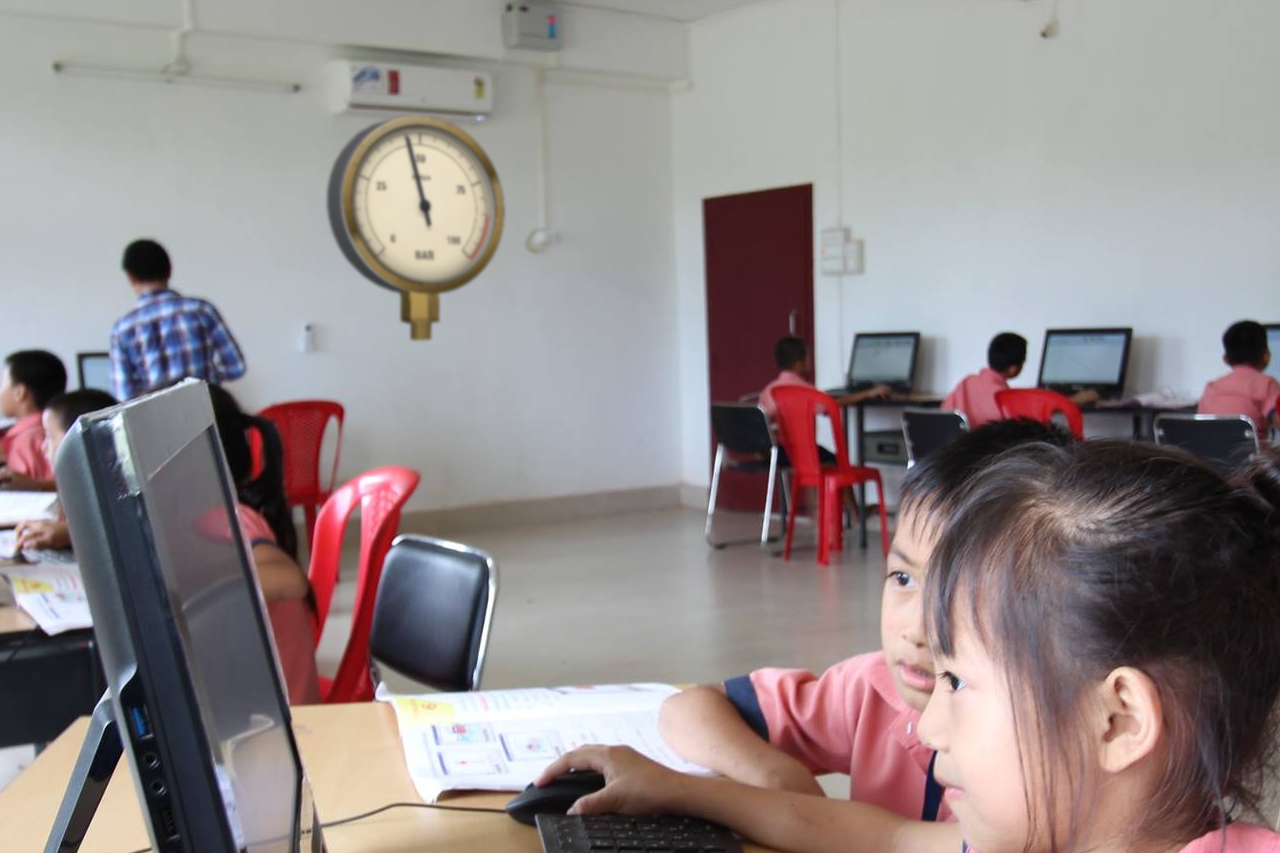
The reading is 45bar
